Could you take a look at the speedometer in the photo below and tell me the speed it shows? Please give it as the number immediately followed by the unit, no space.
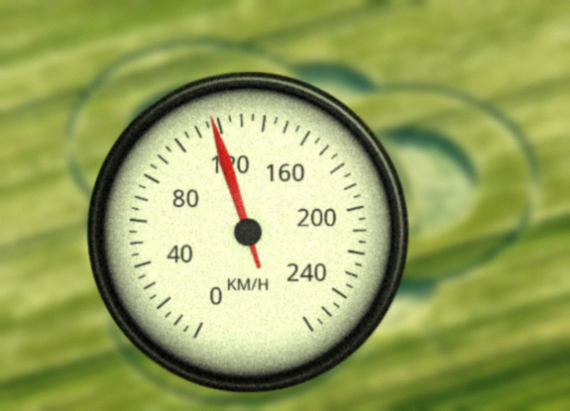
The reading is 117.5km/h
